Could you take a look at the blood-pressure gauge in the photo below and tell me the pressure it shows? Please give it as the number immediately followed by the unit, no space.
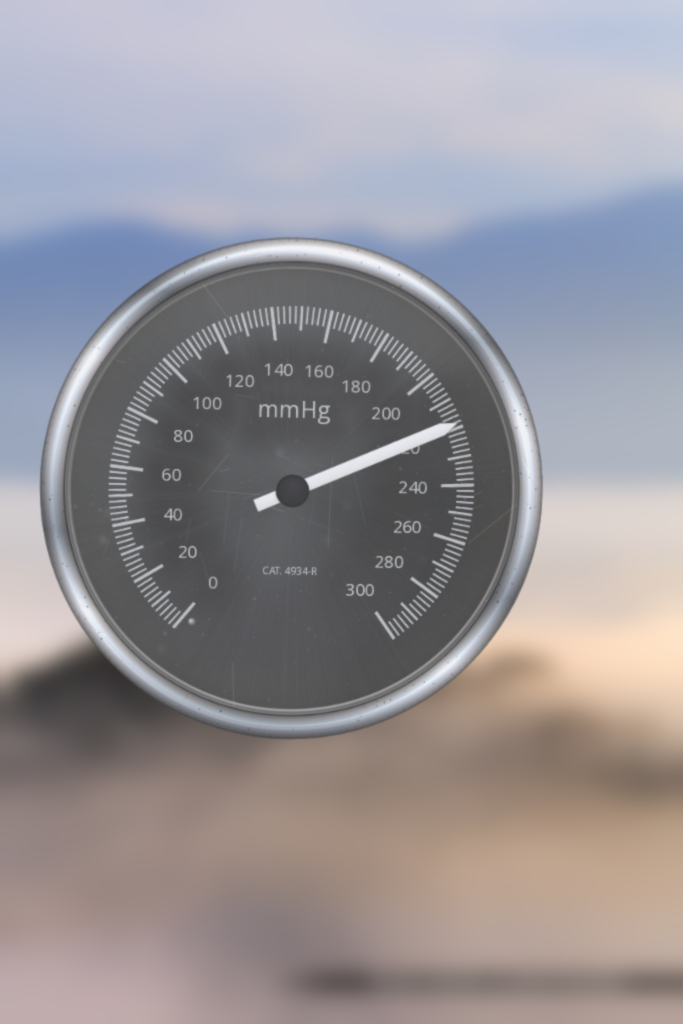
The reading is 218mmHg
